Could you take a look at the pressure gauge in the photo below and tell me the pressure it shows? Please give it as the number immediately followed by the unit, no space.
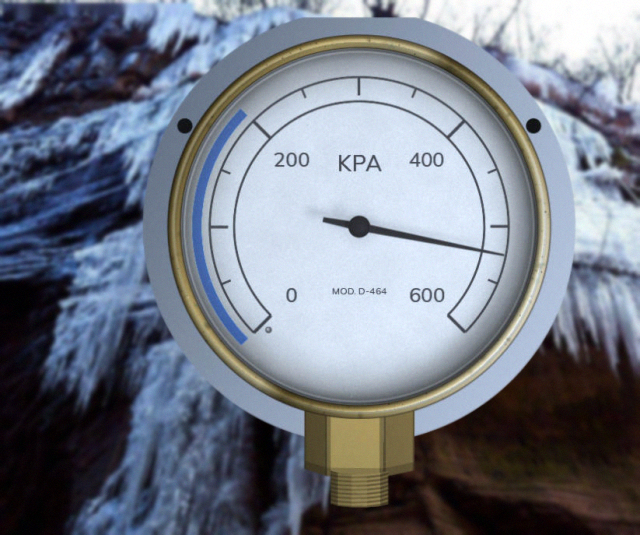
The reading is 525kPa
